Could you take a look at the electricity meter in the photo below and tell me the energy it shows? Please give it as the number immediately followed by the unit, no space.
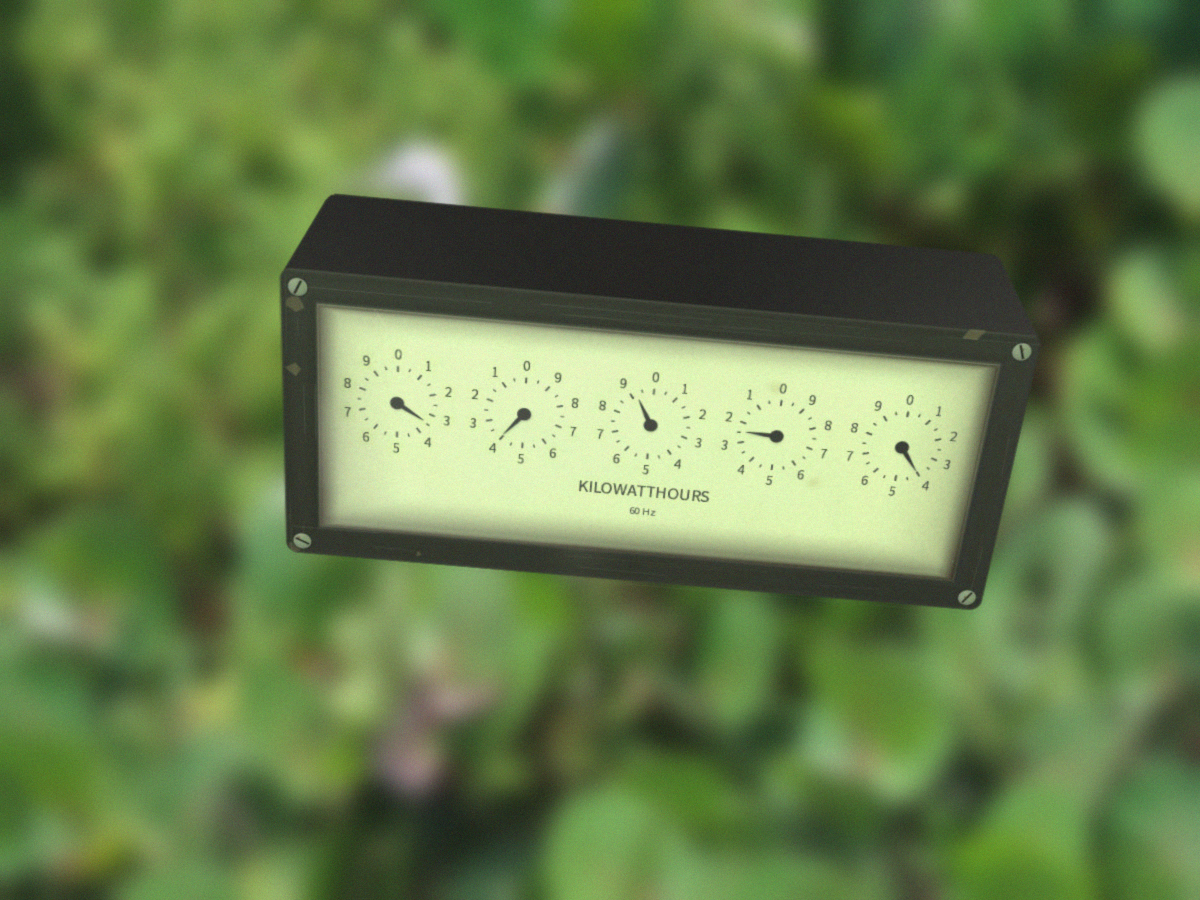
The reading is 33924kWh
